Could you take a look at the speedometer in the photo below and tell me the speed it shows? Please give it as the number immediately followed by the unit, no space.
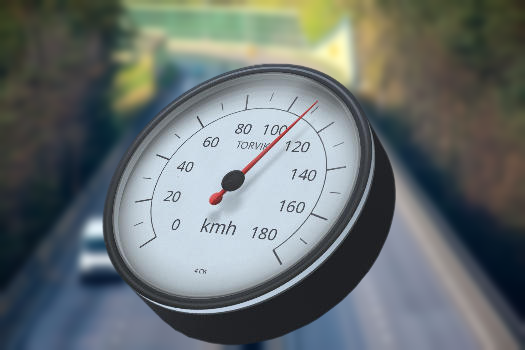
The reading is 110km/h
